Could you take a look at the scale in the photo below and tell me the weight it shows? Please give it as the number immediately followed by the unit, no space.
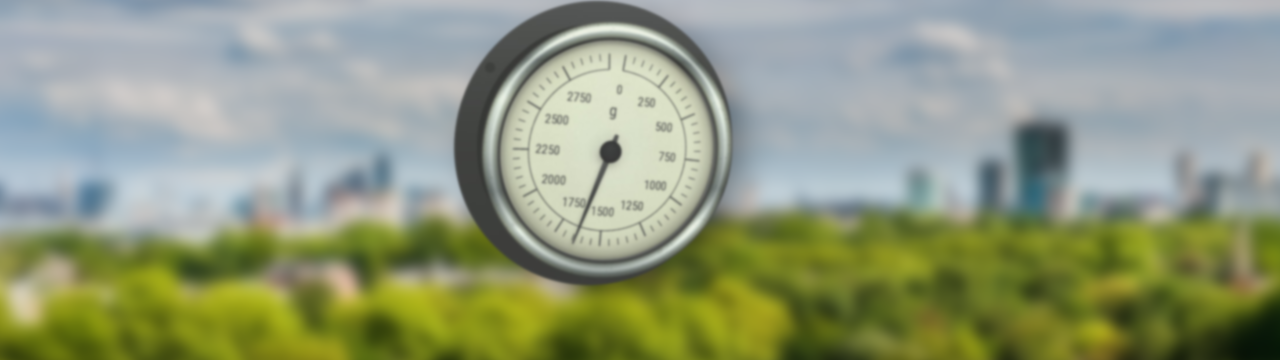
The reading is 1650g
